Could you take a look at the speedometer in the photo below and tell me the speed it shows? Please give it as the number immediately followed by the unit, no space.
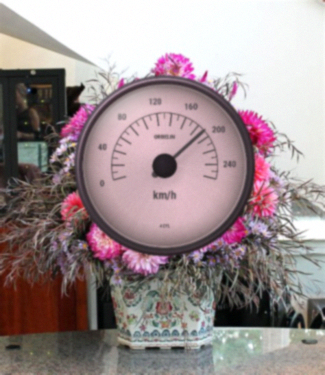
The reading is 190km/h
